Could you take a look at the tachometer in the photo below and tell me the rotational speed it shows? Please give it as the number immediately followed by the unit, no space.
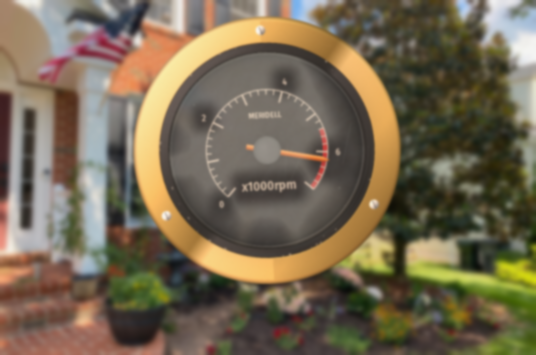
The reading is 6200rpm
